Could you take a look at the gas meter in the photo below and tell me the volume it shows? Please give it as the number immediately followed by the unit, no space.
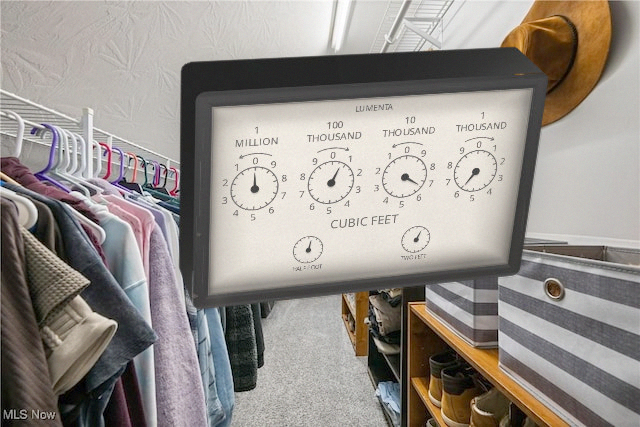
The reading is 6600ft³
